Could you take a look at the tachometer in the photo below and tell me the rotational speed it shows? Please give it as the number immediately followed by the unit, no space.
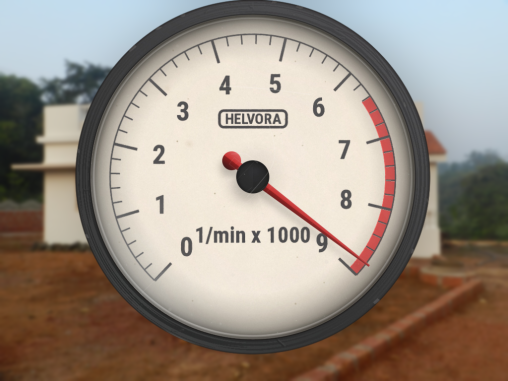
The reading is 8800rpm
